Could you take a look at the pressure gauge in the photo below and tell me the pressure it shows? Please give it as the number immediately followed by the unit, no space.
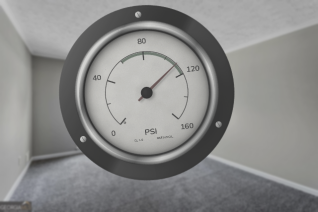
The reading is 110psi
